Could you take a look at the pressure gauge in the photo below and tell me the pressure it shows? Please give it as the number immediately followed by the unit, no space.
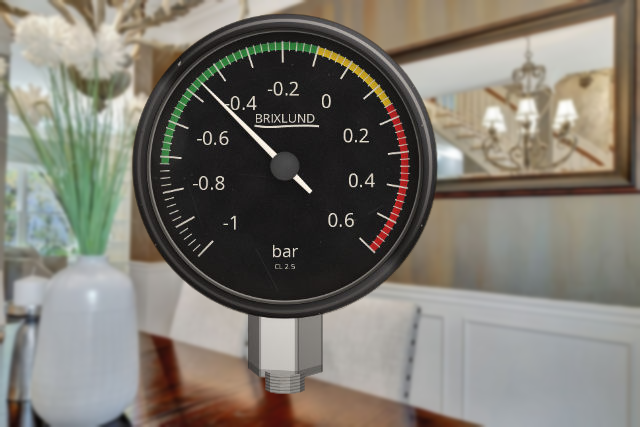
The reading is -0.46bar
